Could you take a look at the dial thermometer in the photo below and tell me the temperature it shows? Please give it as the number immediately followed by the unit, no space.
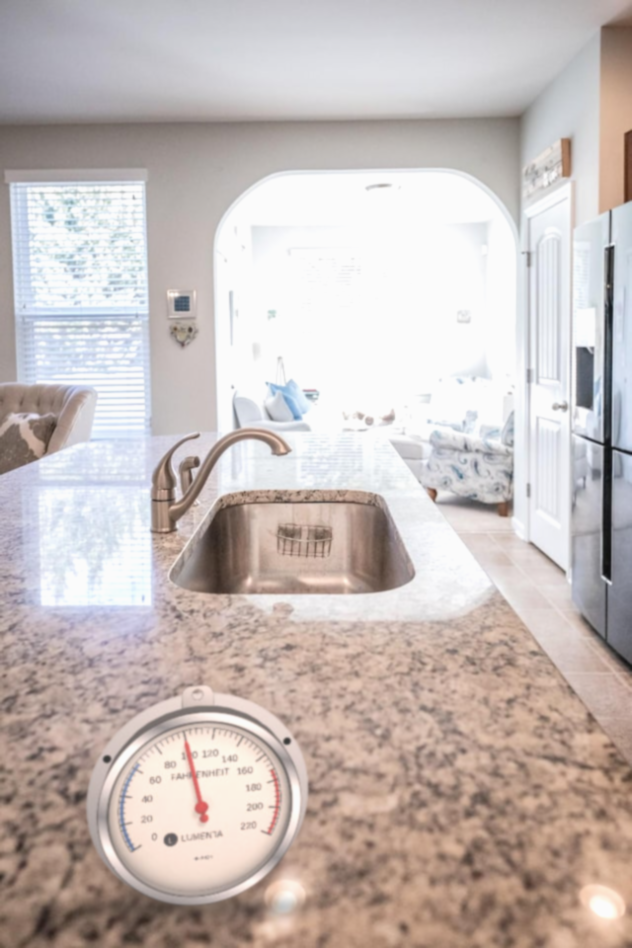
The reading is 100°F
